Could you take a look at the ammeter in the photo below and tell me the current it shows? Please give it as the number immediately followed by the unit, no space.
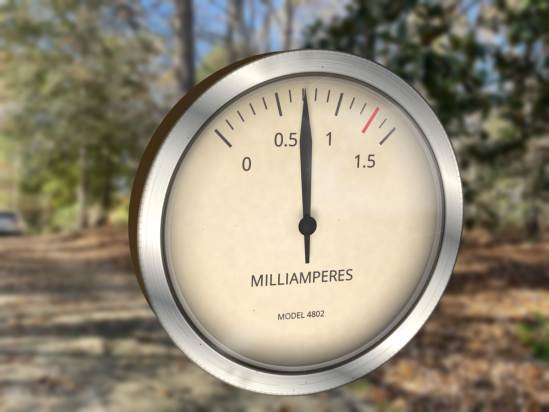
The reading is 0.7mA
